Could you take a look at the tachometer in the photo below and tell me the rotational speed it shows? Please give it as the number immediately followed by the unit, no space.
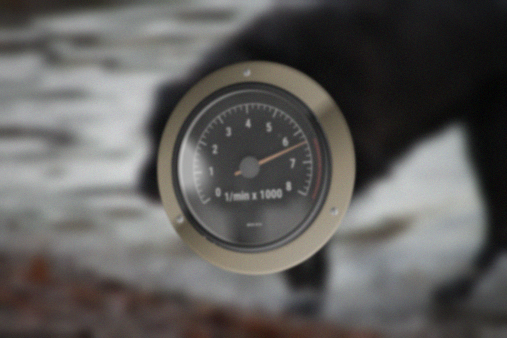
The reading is 6400rpm
